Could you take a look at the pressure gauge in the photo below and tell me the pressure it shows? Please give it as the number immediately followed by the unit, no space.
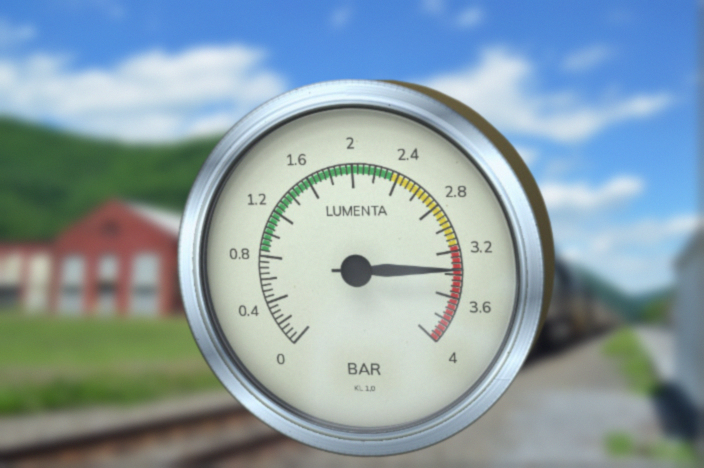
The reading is 3.35bar
